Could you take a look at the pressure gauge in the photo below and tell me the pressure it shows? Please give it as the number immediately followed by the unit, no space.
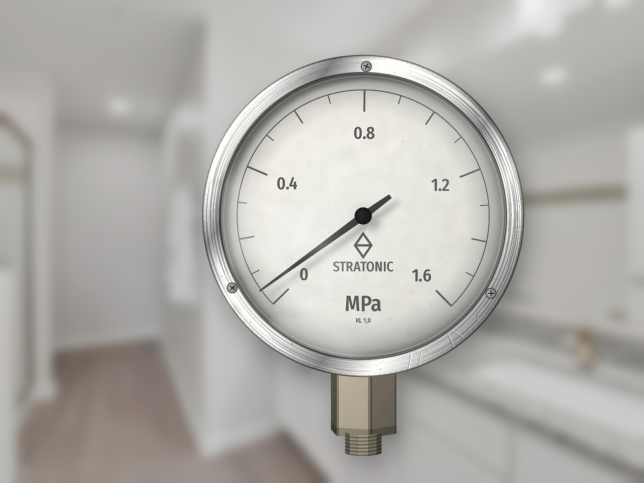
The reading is 0.05MPa
